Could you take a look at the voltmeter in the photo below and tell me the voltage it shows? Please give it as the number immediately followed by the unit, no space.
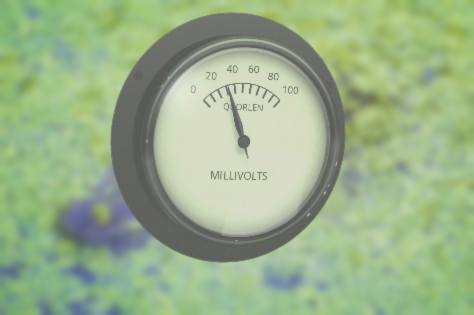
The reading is 30mV
